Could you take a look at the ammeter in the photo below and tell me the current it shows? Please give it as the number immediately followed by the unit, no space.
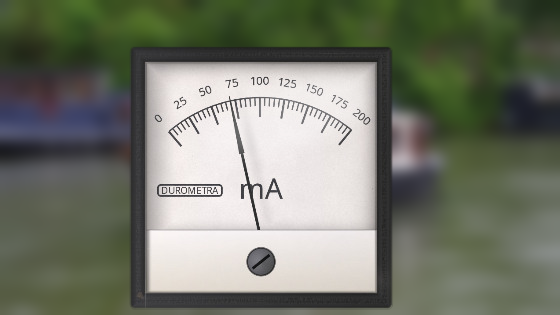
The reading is 70mA
